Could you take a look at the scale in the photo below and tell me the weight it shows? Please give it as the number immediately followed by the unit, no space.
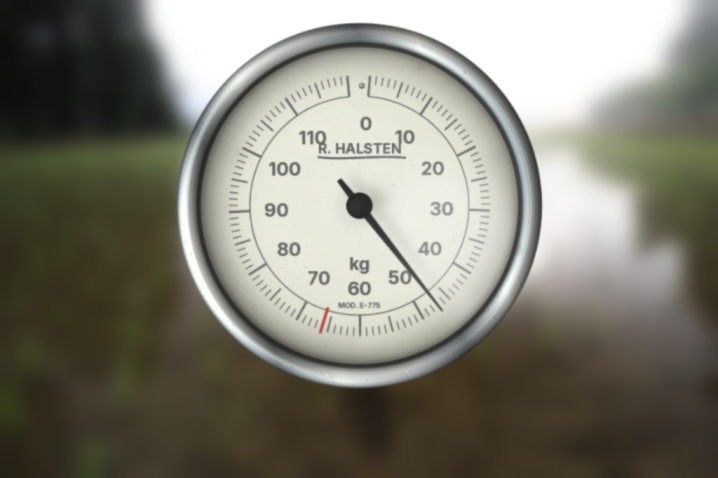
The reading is 47kg
